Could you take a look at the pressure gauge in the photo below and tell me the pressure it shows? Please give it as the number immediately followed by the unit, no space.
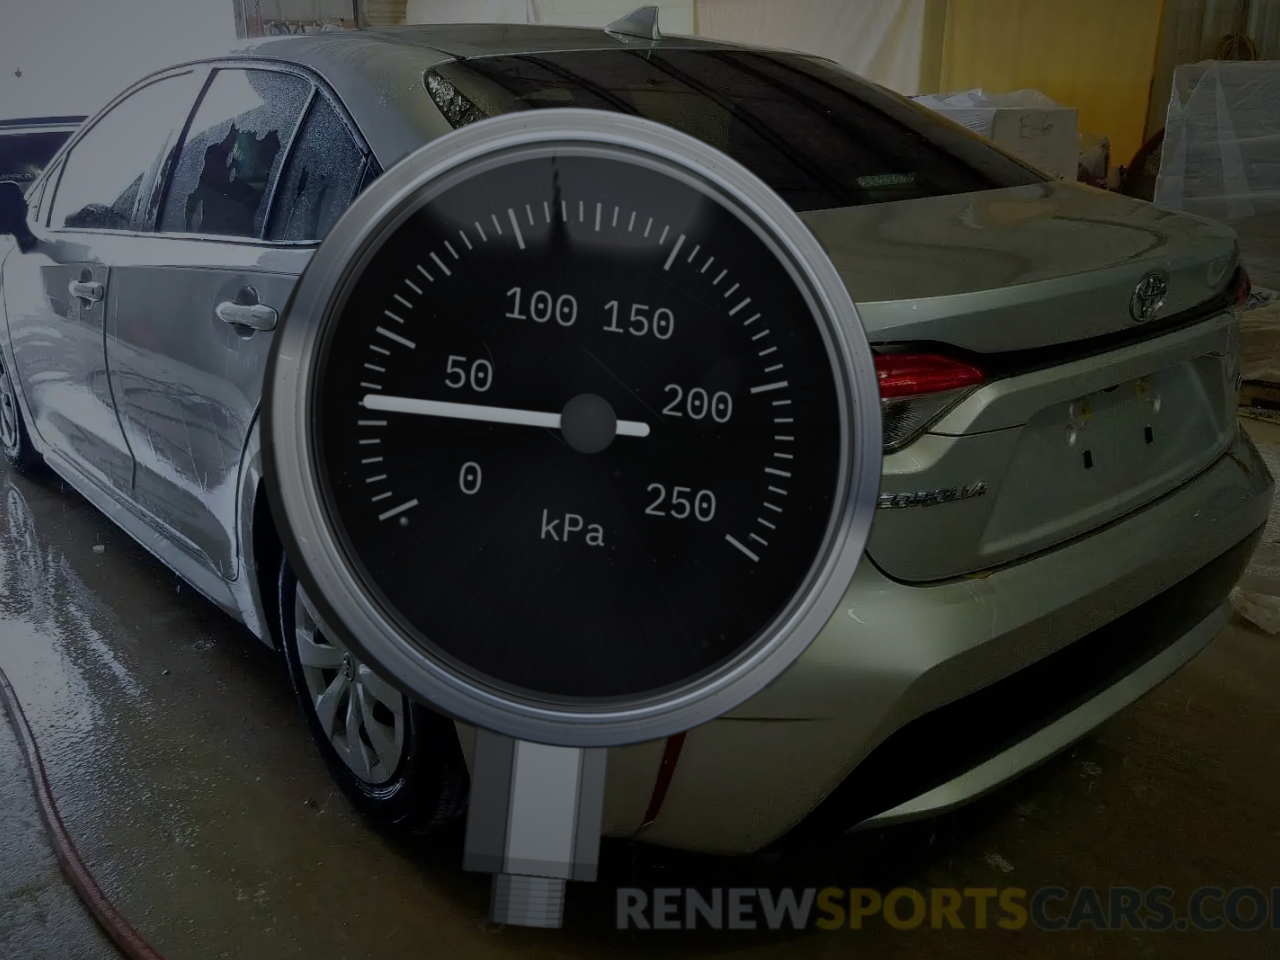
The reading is 30kPa
